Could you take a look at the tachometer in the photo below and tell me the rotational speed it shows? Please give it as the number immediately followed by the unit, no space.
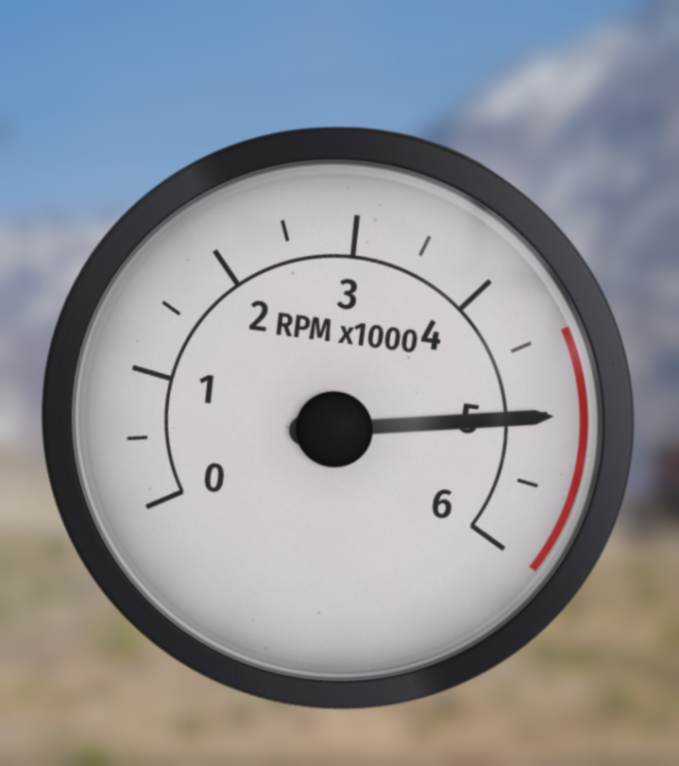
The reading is 5000rpm
